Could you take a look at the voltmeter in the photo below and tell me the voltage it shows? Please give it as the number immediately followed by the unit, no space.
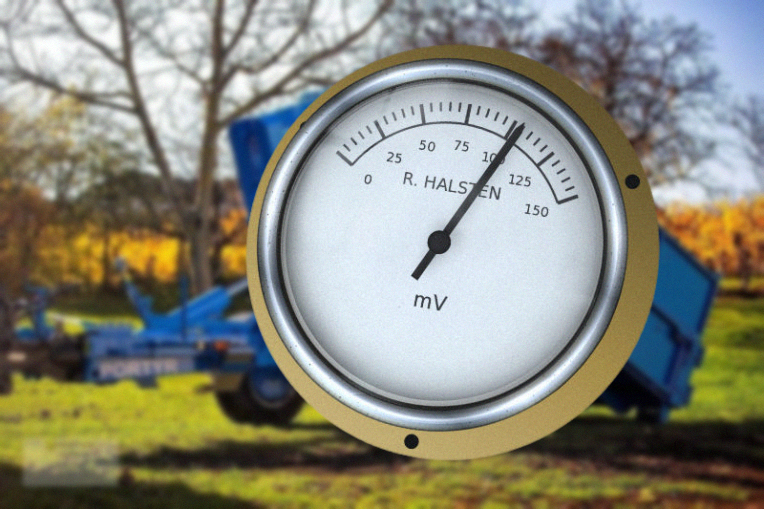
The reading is 105mV
